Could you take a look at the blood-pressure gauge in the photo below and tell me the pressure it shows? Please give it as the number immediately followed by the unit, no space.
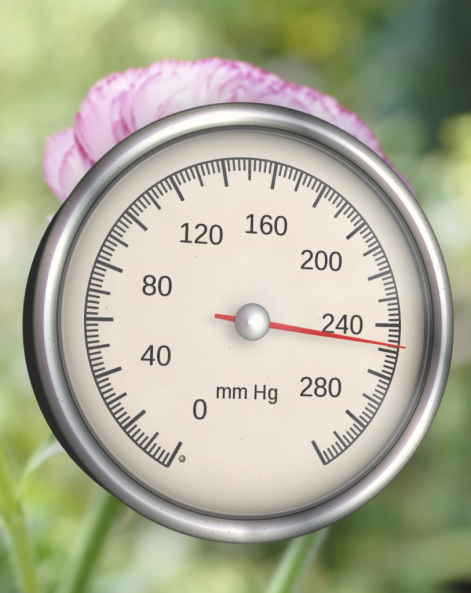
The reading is 248mmHg
